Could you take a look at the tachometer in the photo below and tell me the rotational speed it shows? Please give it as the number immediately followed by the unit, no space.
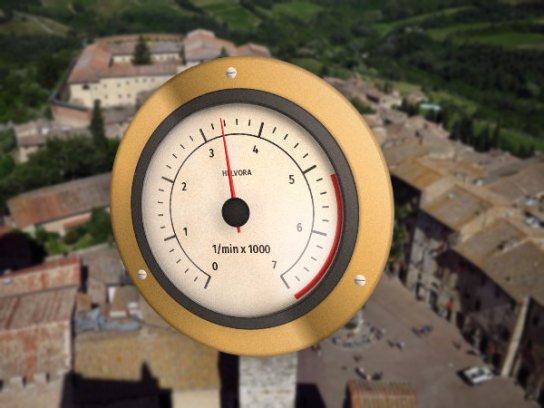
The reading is 3400rpm
